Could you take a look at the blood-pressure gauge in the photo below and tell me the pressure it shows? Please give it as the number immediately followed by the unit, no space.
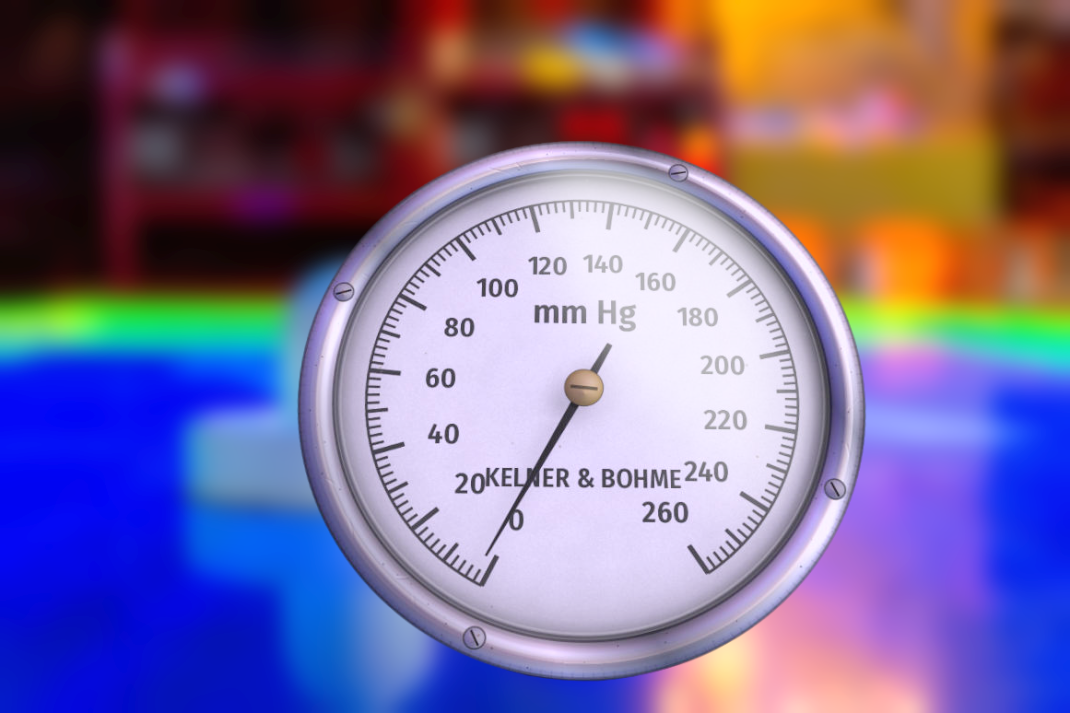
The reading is 2mmHg
